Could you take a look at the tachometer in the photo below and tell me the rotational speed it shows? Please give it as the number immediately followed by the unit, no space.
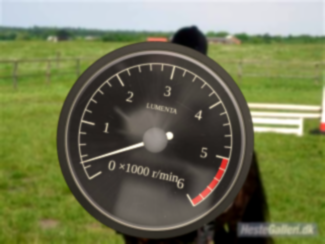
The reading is 300rpm
